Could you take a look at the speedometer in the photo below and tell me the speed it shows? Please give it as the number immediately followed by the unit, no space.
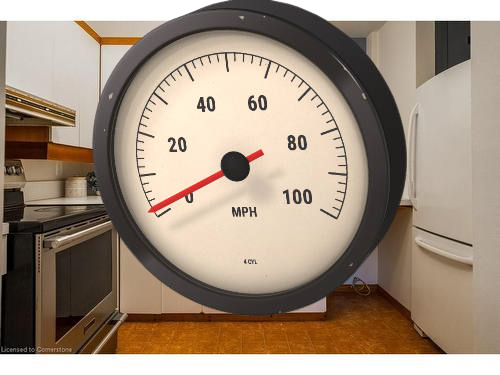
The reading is 2mph
